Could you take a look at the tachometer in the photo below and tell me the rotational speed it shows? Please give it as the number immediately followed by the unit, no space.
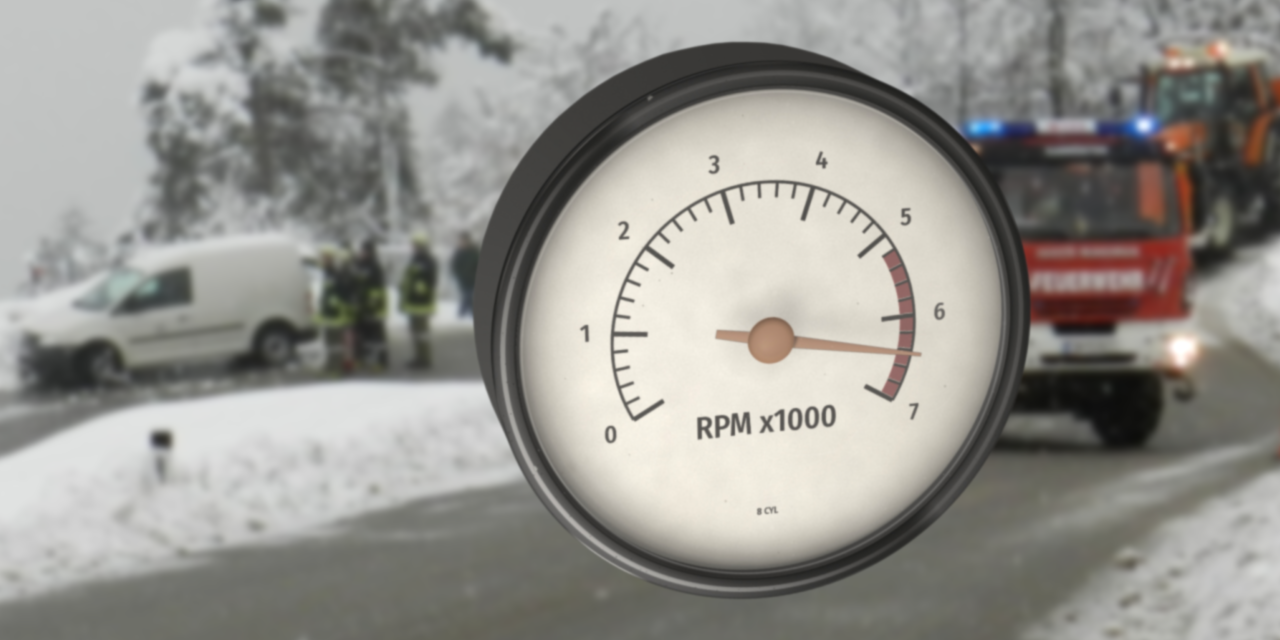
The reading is 6400rpm
